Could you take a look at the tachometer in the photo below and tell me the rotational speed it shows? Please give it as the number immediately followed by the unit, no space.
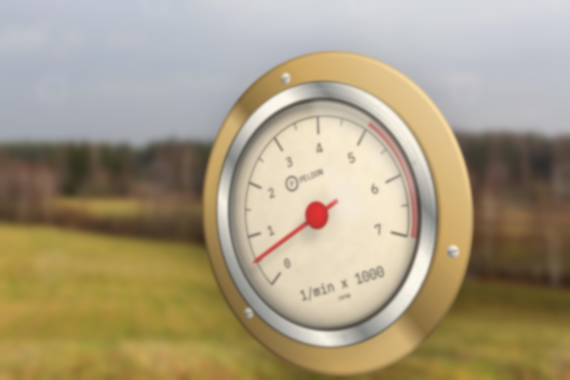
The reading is 500rpm
